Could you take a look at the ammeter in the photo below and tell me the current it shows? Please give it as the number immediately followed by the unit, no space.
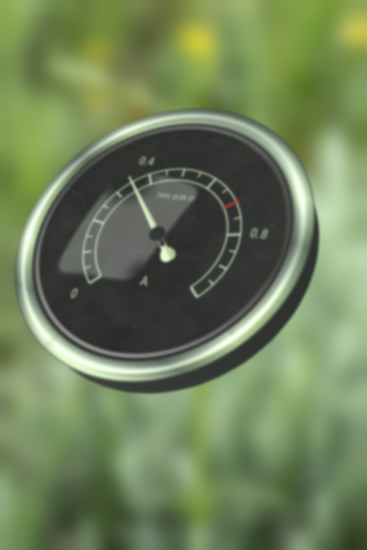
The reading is 0.35A
